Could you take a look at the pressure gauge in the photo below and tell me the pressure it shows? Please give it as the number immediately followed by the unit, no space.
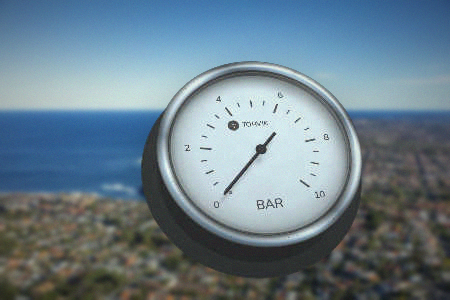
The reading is 0bar
